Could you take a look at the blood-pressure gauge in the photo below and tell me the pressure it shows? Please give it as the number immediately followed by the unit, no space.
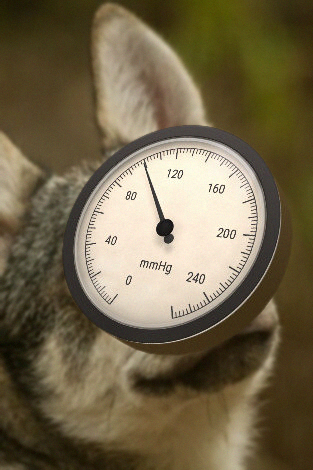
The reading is 100mmHg
